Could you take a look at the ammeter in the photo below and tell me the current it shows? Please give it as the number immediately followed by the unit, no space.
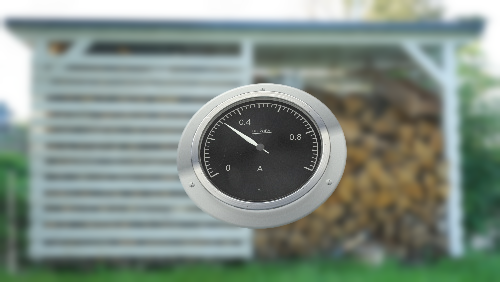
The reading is 0.3A
